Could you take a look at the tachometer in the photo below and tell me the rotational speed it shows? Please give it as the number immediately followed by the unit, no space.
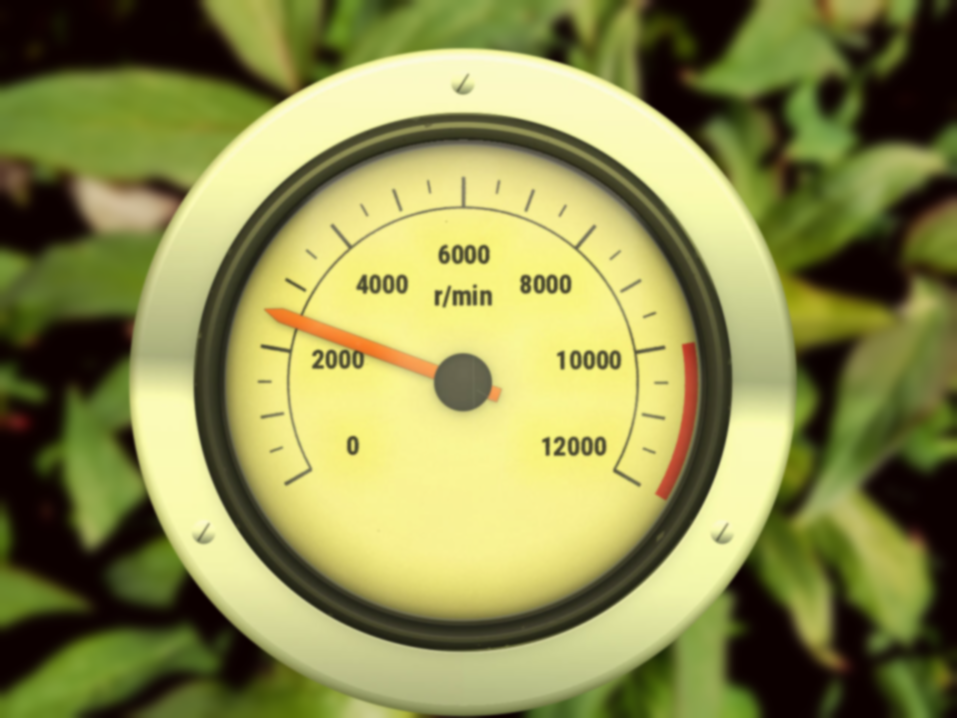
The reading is 2500rpm
